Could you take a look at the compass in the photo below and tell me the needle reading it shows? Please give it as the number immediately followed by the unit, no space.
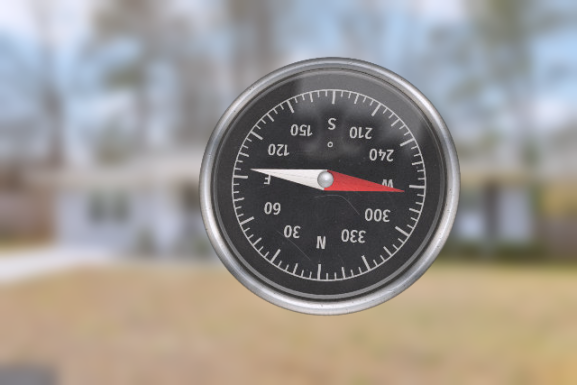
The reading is 275°
